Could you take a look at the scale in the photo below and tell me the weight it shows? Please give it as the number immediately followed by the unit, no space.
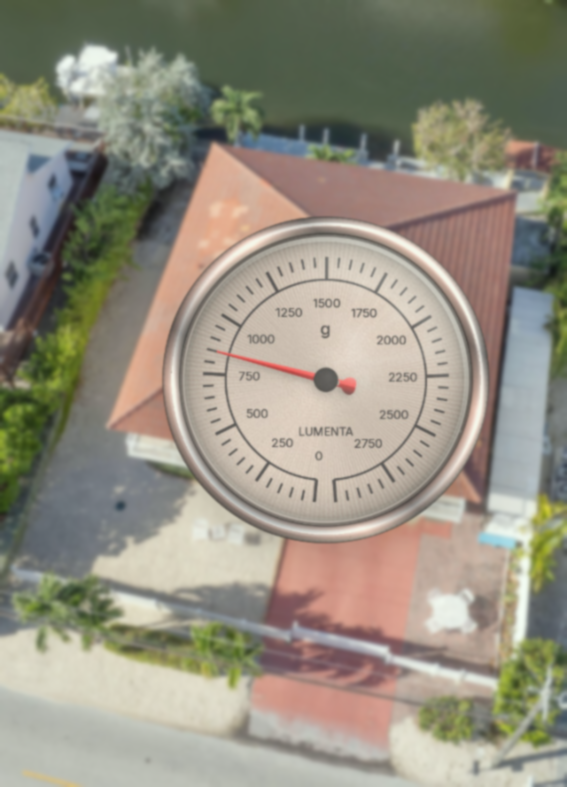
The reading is 850g
